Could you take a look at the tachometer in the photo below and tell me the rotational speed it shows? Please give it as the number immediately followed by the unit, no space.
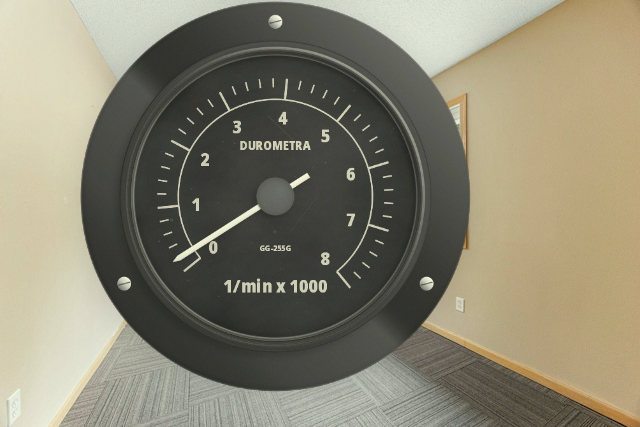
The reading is 200rpm
